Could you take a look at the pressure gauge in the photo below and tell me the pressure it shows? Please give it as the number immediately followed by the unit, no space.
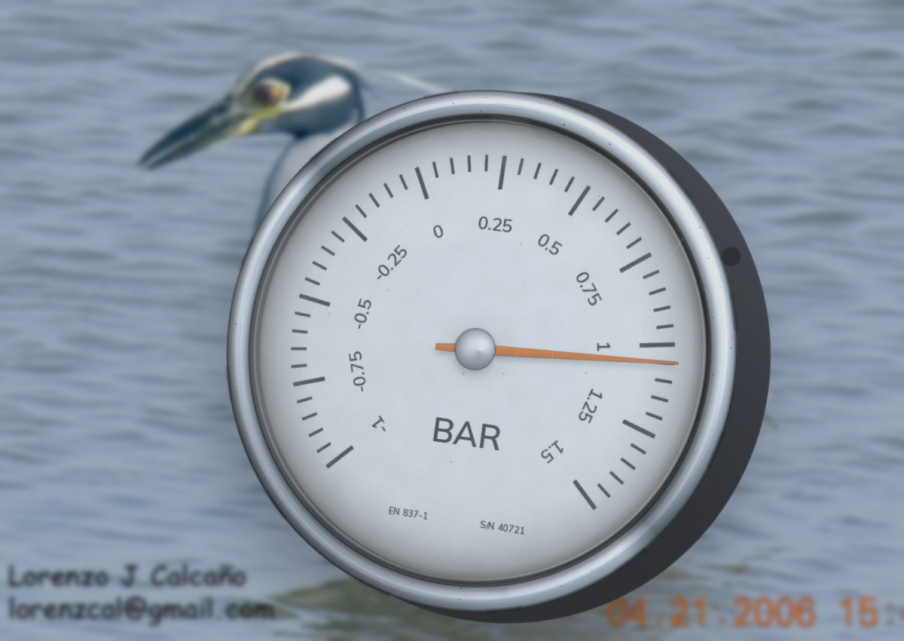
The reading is 1.05bar
